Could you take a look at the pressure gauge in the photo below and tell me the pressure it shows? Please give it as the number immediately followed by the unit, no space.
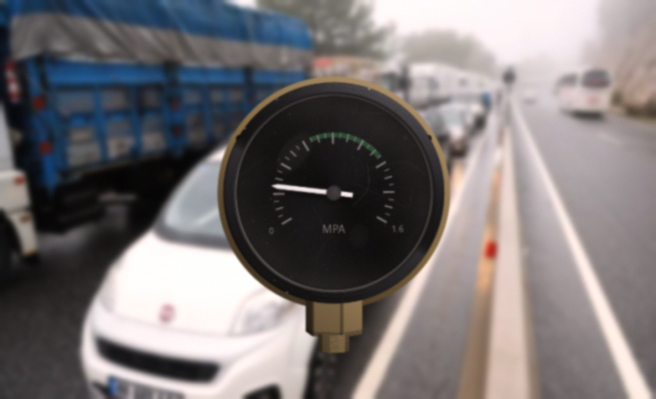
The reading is 0.25MPa
